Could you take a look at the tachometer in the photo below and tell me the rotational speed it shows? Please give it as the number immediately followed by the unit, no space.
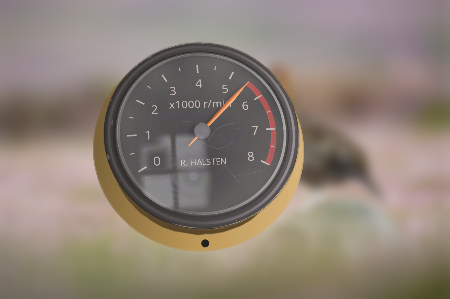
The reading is 5500rpm
